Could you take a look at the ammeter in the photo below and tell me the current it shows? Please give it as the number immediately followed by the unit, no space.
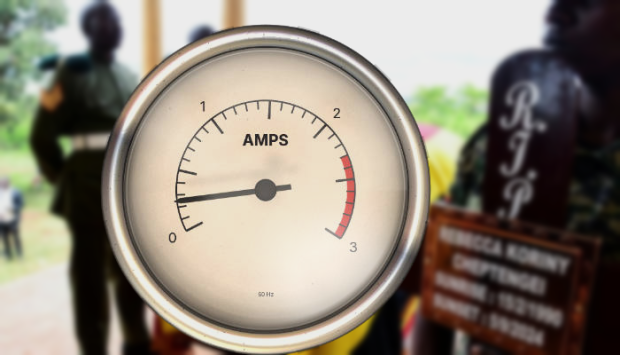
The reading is 0.25A
